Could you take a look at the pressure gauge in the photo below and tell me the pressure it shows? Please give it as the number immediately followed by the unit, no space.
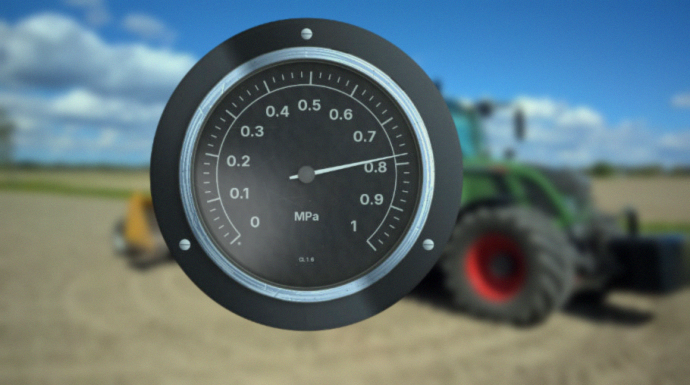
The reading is 0.78MPa
